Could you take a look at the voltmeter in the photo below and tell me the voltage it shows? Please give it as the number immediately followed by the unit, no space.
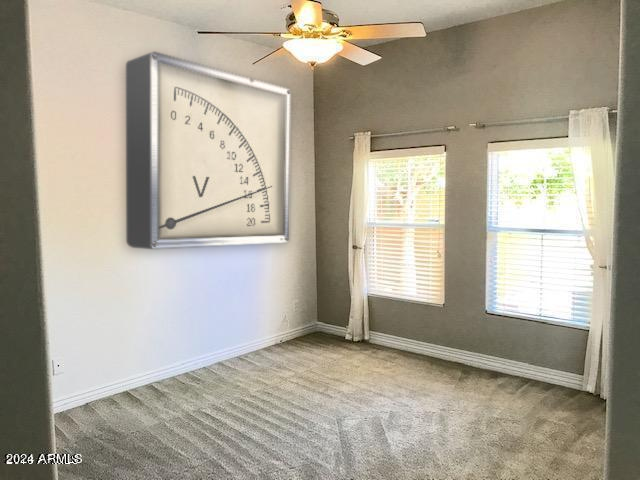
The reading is 16V
